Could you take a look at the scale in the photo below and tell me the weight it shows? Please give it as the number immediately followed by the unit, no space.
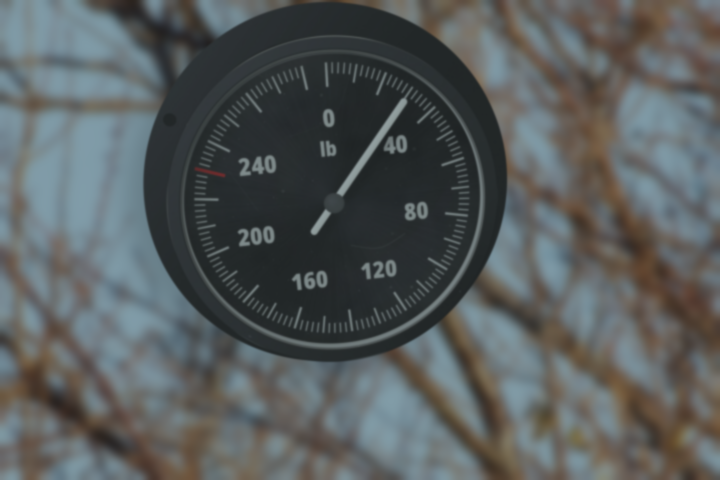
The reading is 30lb
